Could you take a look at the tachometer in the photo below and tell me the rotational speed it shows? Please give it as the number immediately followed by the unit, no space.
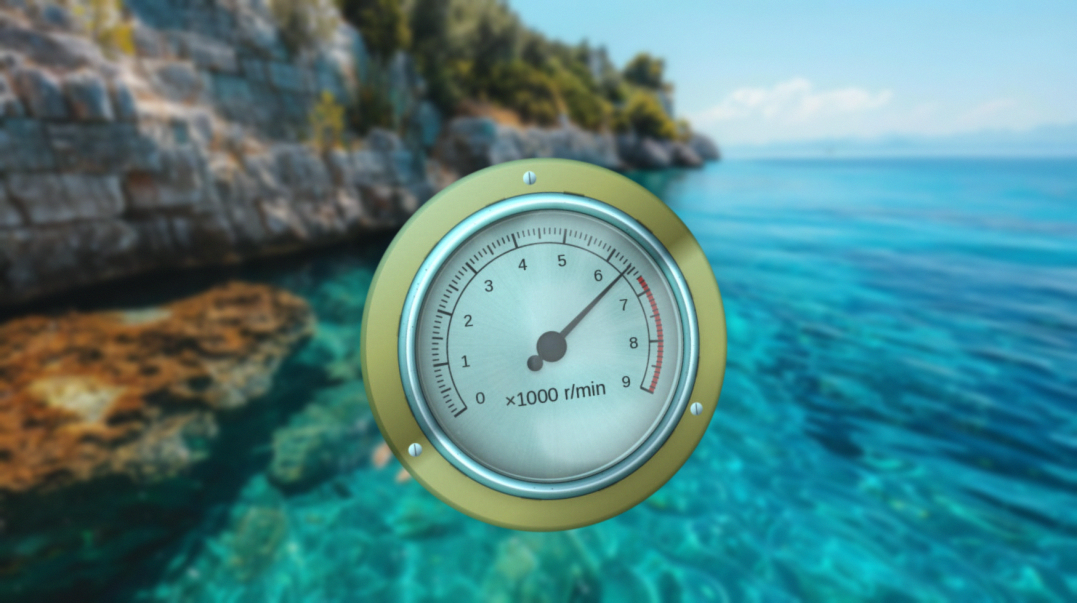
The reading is 6400rpm
